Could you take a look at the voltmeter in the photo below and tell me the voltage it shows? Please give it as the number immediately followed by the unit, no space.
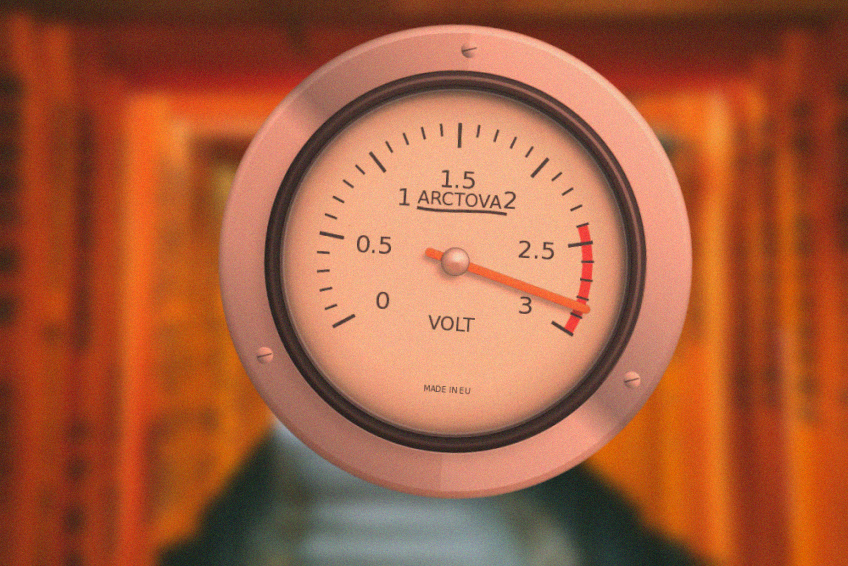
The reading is 2.85V
